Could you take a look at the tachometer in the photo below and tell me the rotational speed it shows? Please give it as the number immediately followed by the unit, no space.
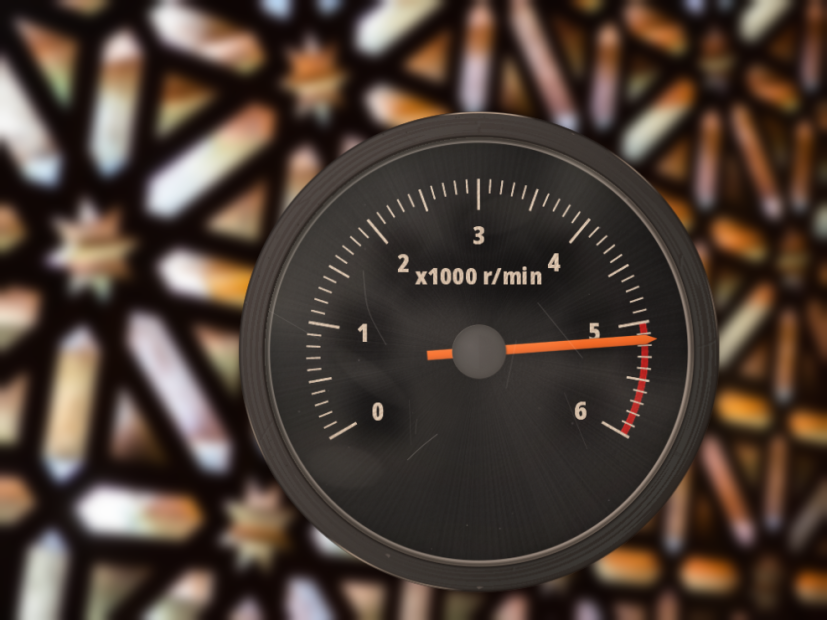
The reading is 5150rpm
